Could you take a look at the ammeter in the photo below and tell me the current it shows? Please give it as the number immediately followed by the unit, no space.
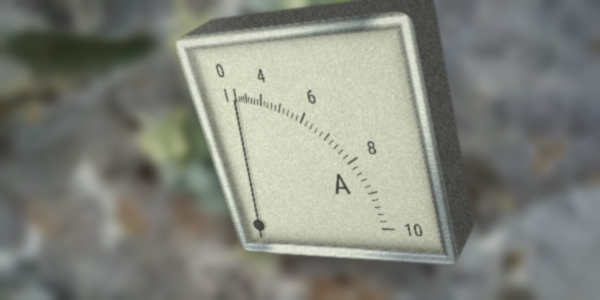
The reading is 2A
